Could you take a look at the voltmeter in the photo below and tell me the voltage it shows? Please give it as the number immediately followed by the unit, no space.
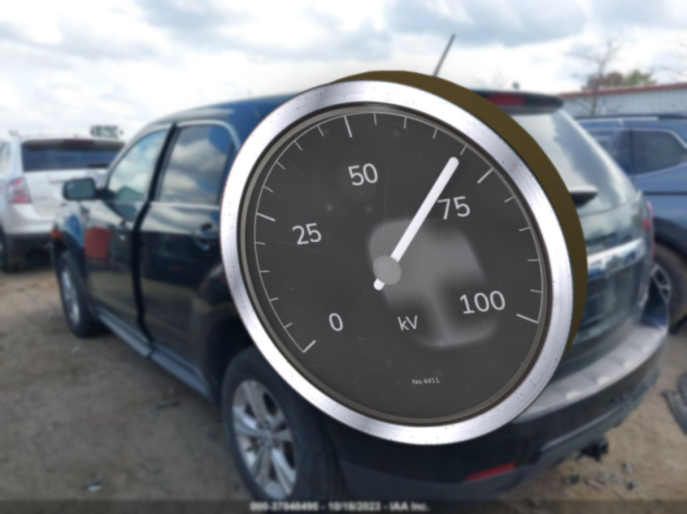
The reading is 70kV
